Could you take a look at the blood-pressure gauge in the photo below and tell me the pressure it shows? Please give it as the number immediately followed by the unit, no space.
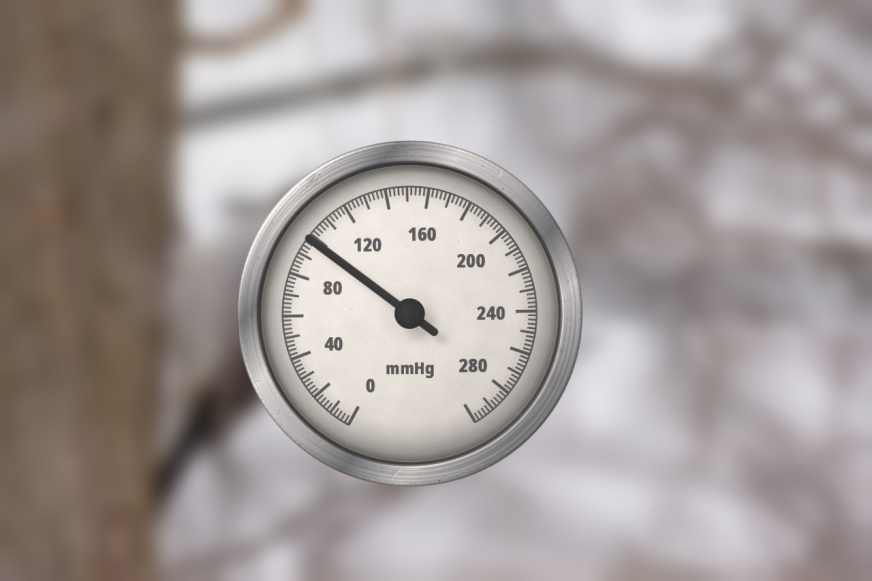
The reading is 98mmHg
